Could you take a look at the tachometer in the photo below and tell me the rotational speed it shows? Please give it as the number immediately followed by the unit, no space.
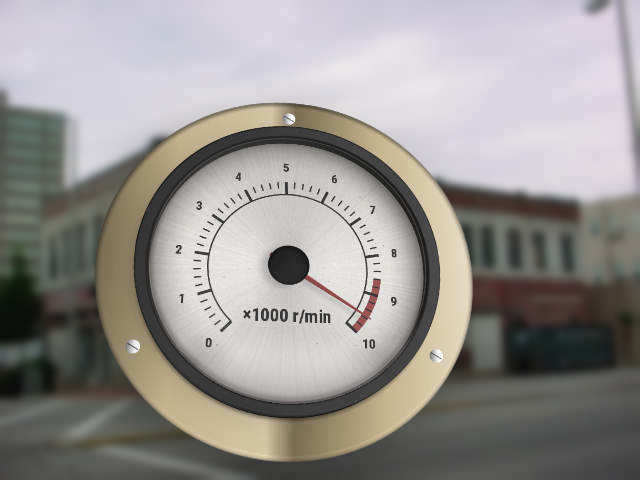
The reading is 9600rpm
